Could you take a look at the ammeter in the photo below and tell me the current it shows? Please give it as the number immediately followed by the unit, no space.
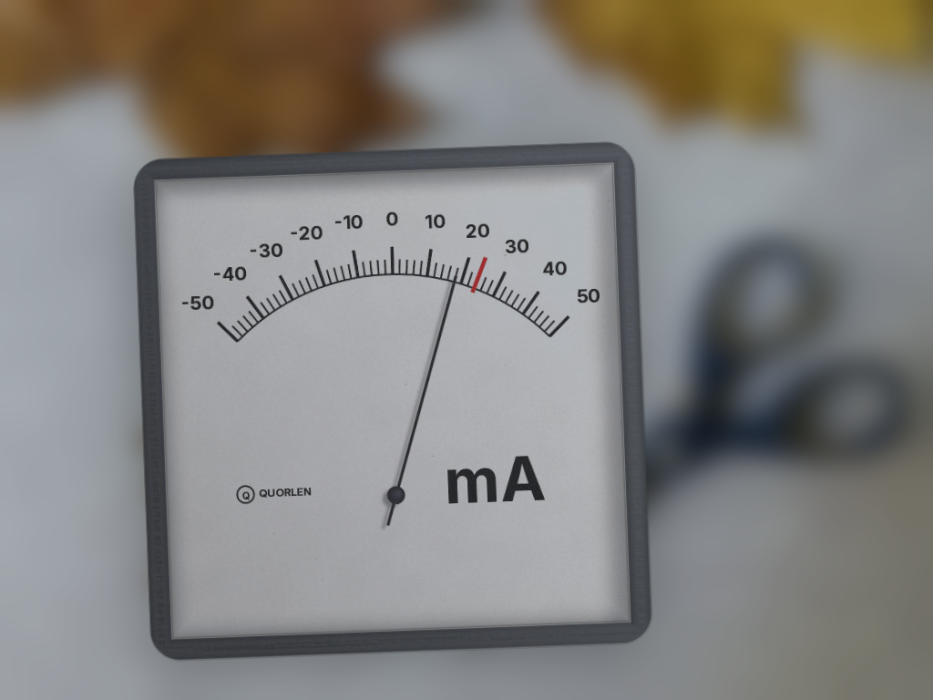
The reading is 18mA
